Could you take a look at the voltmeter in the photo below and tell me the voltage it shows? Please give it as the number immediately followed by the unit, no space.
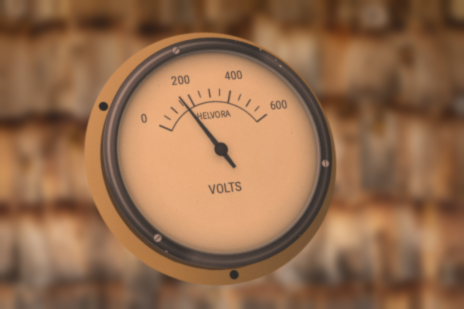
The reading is 150V
